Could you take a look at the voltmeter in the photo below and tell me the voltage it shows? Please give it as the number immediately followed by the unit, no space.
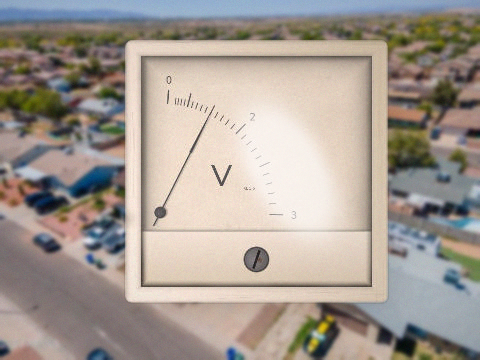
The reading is 1.5V
